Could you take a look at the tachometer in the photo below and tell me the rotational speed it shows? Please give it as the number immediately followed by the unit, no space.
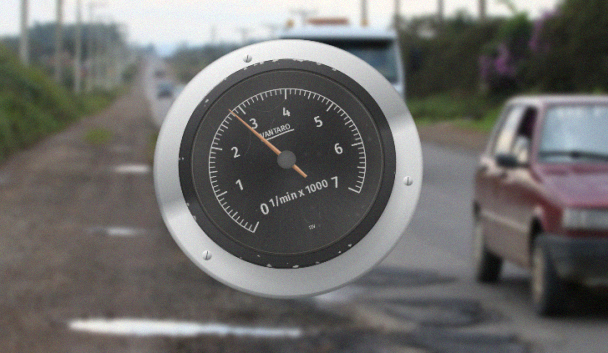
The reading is 2800rpm
